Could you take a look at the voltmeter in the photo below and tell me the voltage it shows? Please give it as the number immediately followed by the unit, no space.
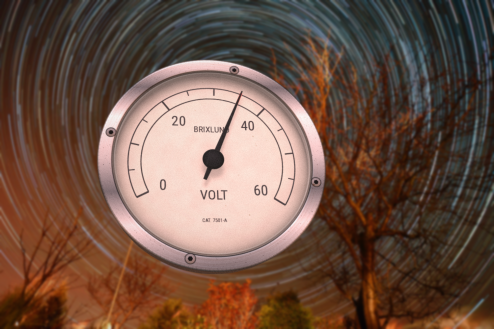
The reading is 35V
